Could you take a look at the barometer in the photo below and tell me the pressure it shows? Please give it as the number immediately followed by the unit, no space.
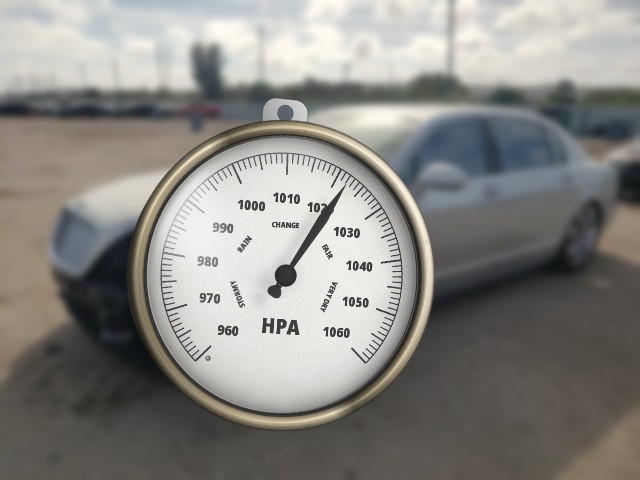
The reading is 1022hPa
